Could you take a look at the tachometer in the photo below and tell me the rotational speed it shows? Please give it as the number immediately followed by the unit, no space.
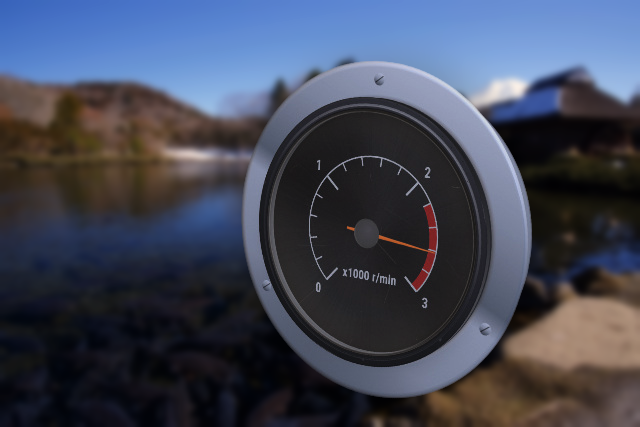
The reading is 2600rpm
